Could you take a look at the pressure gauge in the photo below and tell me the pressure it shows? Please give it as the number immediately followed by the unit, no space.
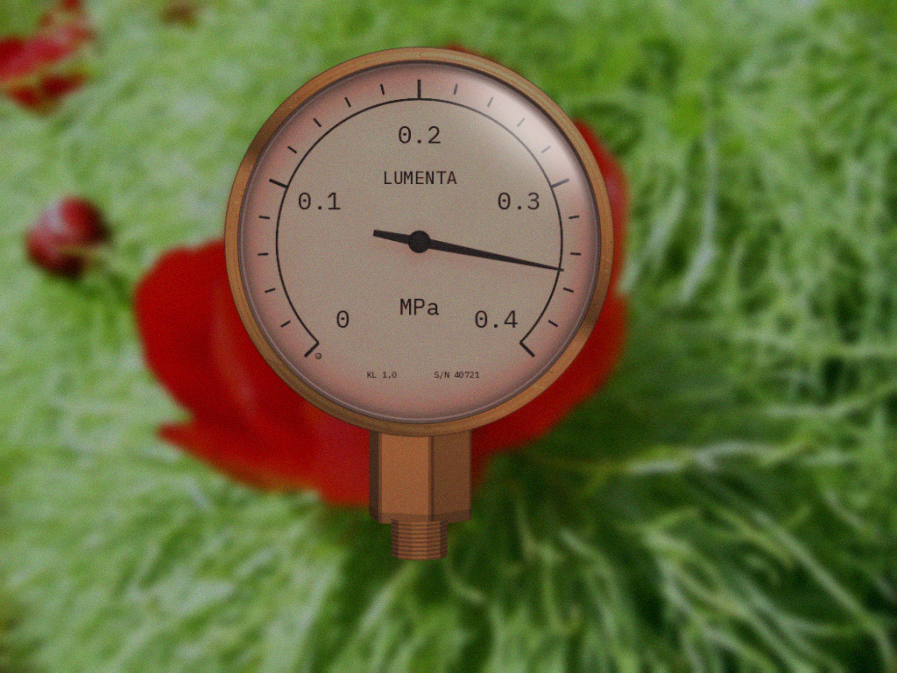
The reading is 0.35MPa
